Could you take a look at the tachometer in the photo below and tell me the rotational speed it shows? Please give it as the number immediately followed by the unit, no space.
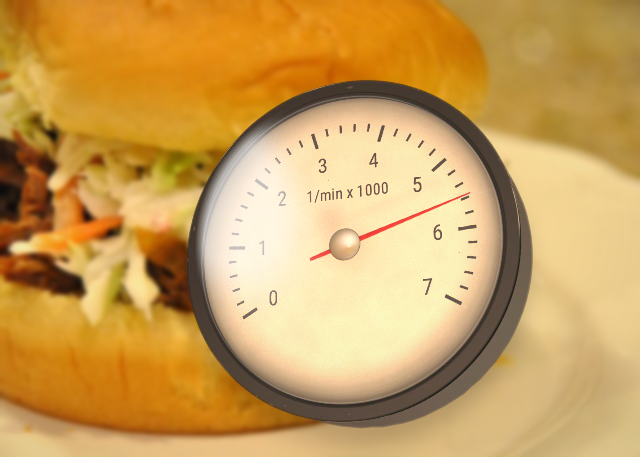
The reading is 5600rpm
